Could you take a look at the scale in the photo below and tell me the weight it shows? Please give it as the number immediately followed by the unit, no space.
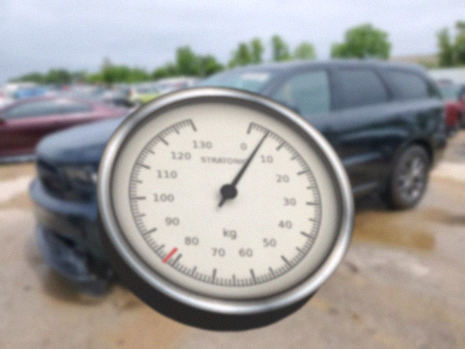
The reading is 5kg
